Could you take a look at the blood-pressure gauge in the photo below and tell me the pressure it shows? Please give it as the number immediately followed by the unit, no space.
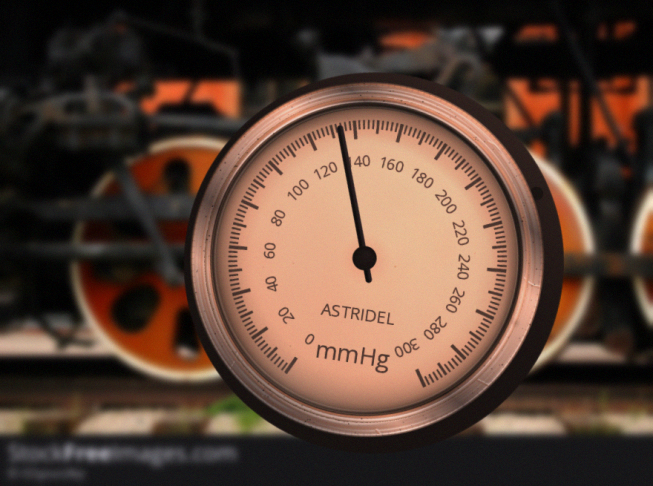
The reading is 134mmHg
